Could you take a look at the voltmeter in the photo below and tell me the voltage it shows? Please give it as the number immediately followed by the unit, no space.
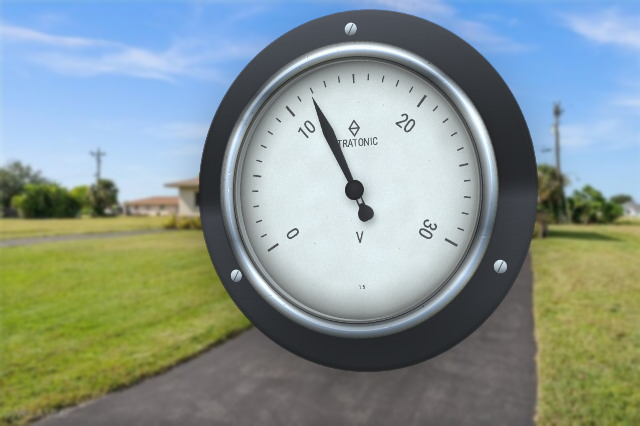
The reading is 12V
